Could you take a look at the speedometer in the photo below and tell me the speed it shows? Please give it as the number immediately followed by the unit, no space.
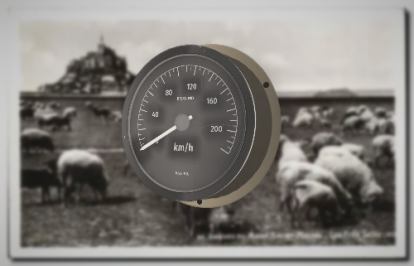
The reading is 0km/h
